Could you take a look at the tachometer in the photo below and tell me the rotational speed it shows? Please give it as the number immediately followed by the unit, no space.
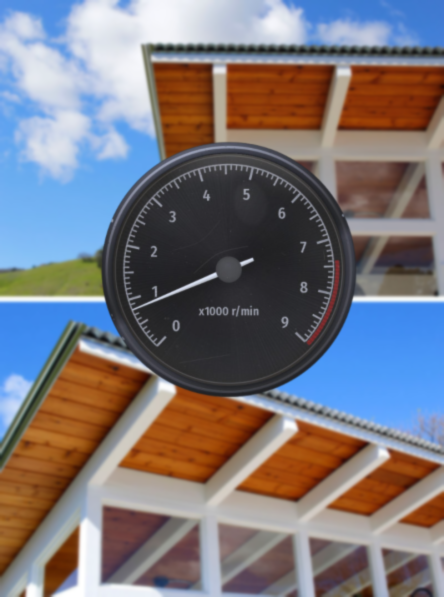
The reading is 800rpm
